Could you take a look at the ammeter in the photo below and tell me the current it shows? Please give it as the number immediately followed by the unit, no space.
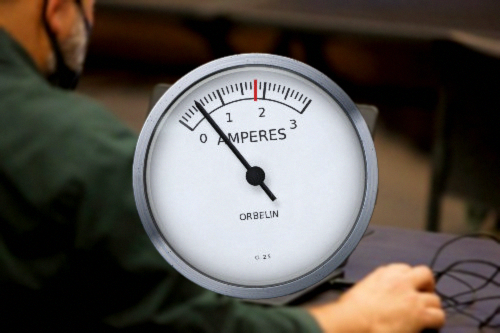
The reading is 0.5A
